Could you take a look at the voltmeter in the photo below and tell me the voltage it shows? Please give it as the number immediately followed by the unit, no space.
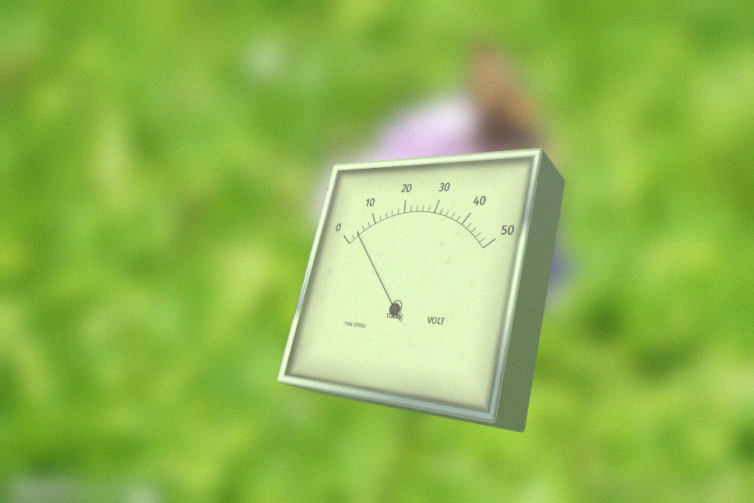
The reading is 4V
